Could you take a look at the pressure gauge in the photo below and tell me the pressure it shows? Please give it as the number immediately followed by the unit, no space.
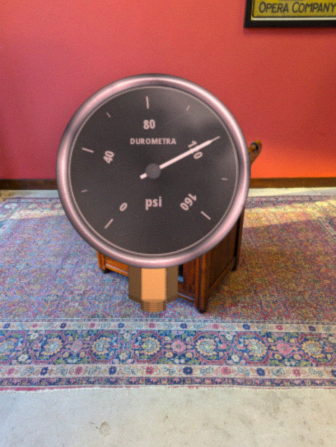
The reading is 120psi
